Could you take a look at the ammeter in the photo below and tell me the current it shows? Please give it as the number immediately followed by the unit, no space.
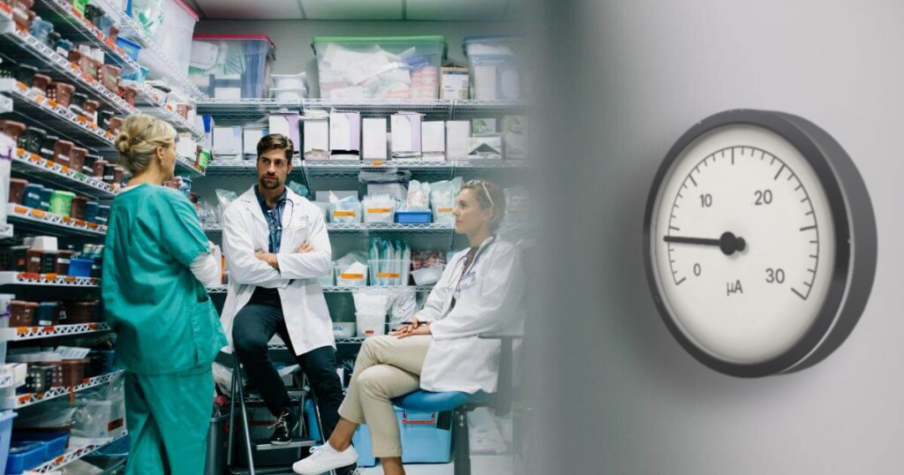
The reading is 4µA
